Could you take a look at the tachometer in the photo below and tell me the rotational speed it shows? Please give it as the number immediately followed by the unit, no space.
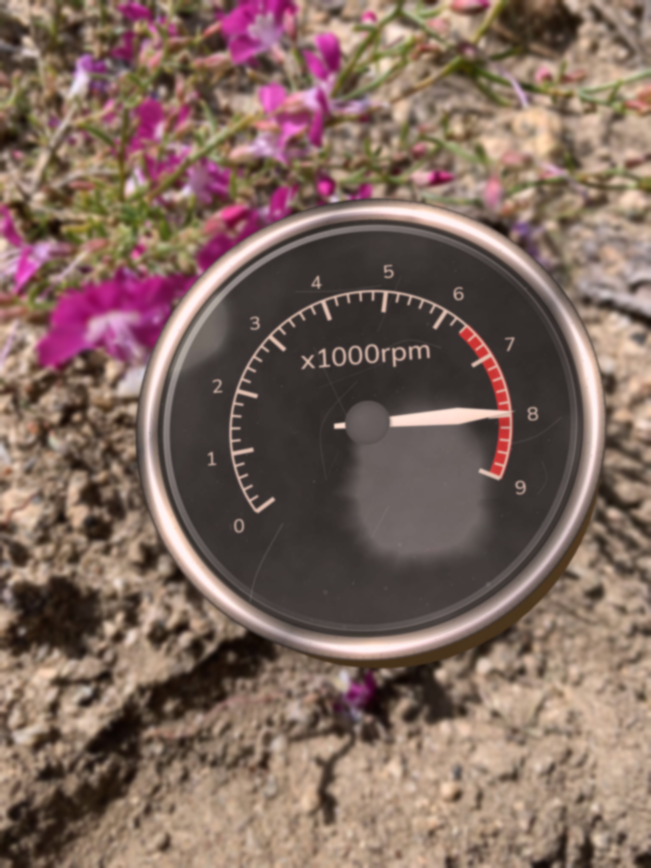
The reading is 8000rpm
